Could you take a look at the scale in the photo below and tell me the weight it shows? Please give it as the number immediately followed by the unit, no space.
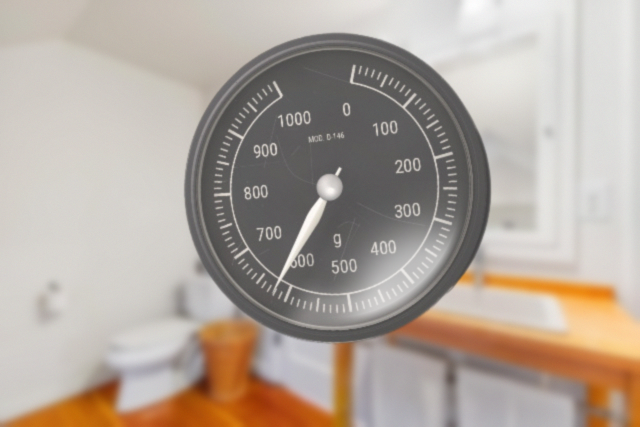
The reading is 620g
